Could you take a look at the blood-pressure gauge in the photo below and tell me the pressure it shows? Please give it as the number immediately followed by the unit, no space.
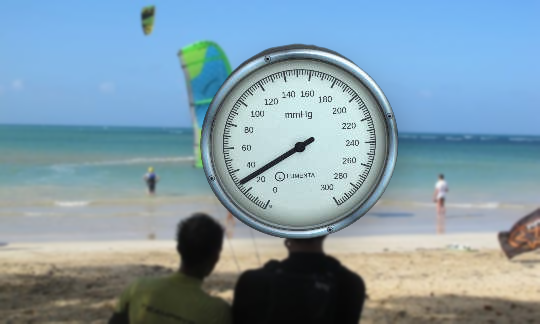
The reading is 30mmHg
